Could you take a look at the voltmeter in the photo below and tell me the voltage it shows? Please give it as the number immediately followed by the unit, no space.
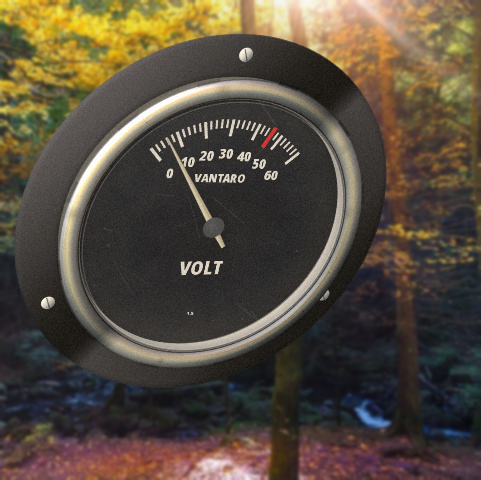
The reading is 6V
